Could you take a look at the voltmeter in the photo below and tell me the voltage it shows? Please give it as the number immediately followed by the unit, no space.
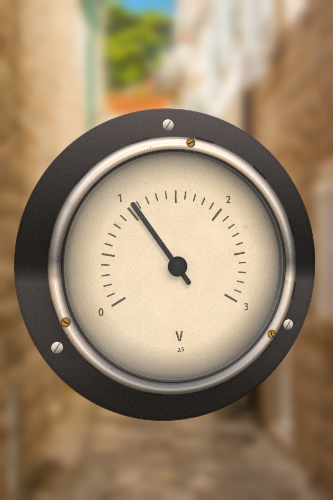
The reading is 1.05V
